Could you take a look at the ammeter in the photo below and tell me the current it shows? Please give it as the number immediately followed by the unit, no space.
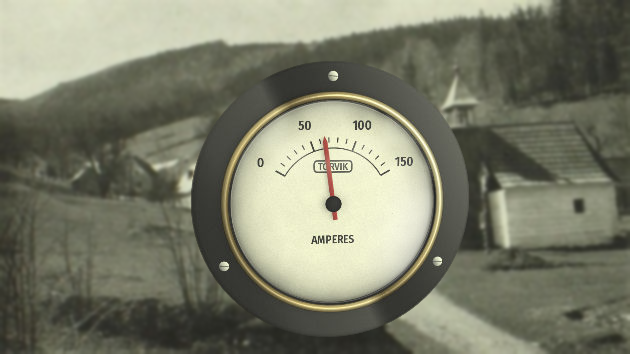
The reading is 65A
